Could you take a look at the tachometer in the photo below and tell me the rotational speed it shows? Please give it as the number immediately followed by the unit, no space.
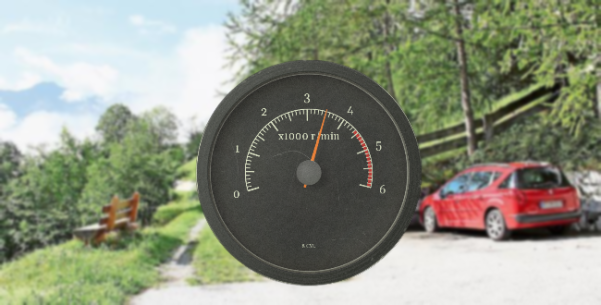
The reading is 3500rpm
